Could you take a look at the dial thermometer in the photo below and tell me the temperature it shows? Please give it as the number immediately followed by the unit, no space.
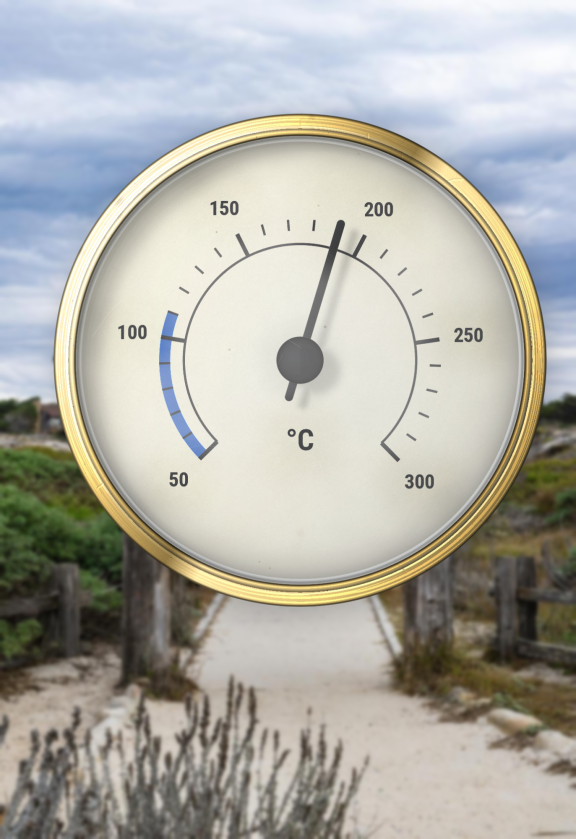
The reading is 190°C
